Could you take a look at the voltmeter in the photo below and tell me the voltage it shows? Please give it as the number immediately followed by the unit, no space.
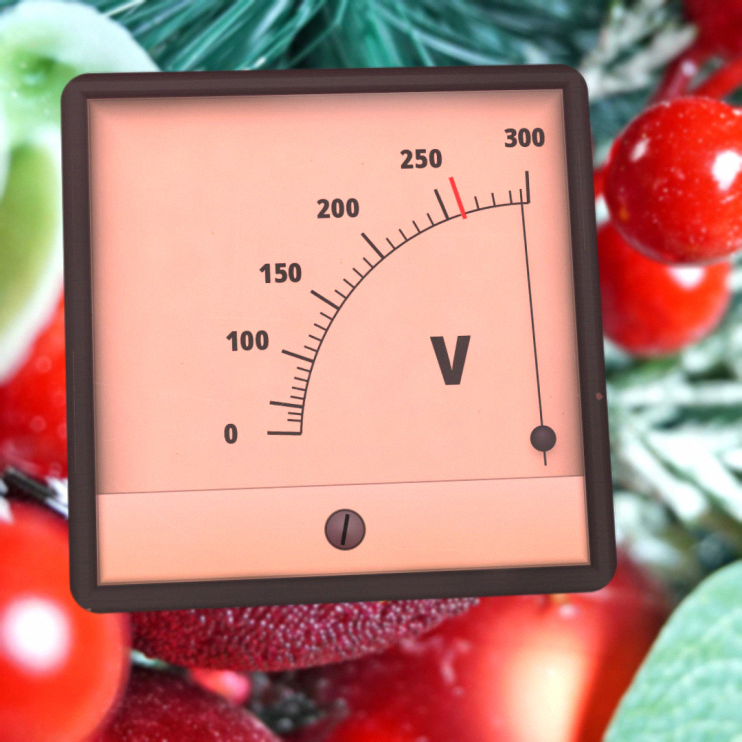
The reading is 295V
